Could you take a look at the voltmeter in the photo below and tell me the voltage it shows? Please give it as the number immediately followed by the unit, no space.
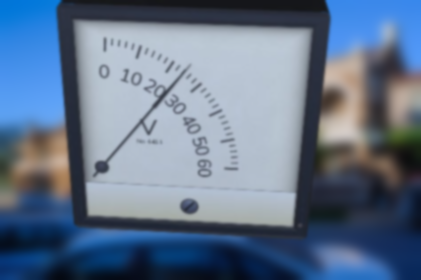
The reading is 24V
